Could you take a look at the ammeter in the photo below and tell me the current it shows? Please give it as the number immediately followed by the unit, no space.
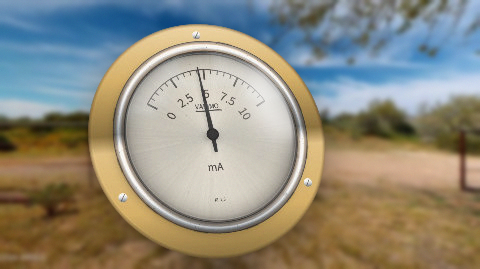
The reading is 4.5mA
